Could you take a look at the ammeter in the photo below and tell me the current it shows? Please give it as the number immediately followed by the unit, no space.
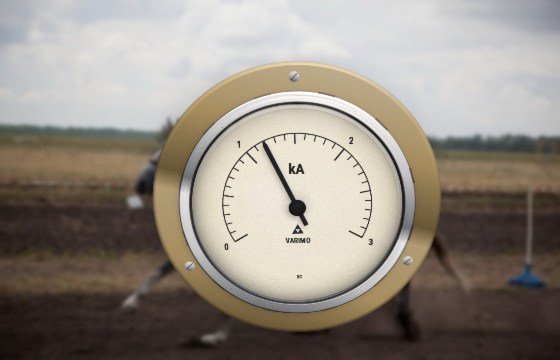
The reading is 1.2kA
